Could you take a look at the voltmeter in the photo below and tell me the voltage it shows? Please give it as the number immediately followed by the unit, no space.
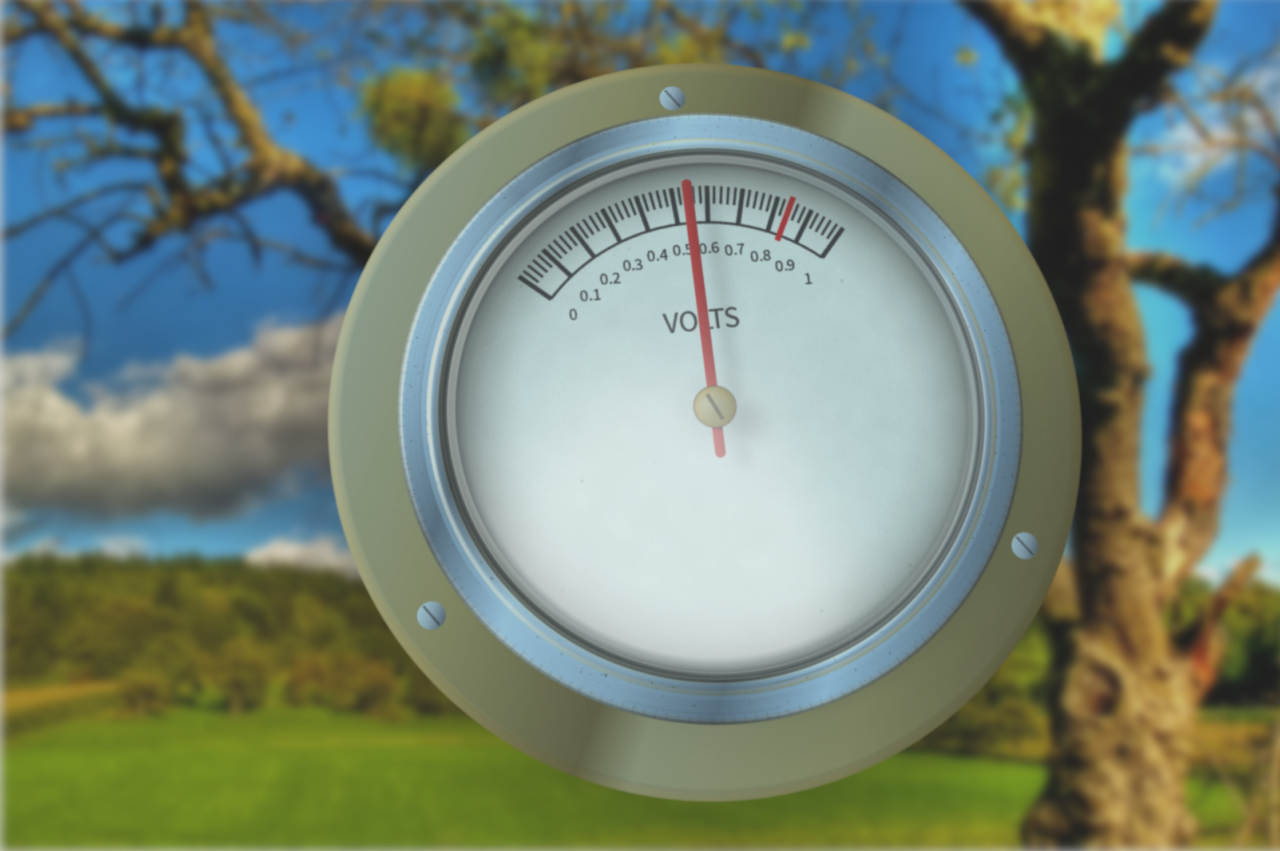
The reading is 0.54V
